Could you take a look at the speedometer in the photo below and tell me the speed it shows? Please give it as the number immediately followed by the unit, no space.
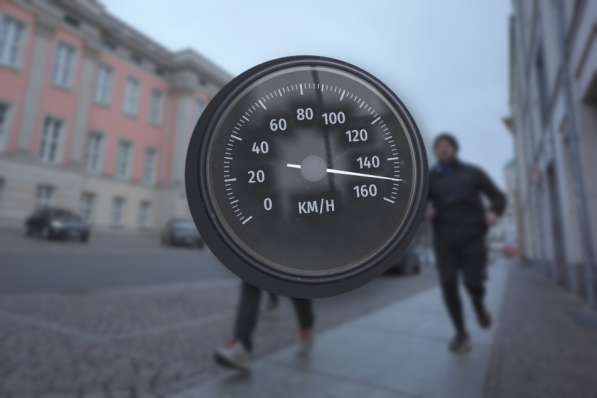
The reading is 150km/h
